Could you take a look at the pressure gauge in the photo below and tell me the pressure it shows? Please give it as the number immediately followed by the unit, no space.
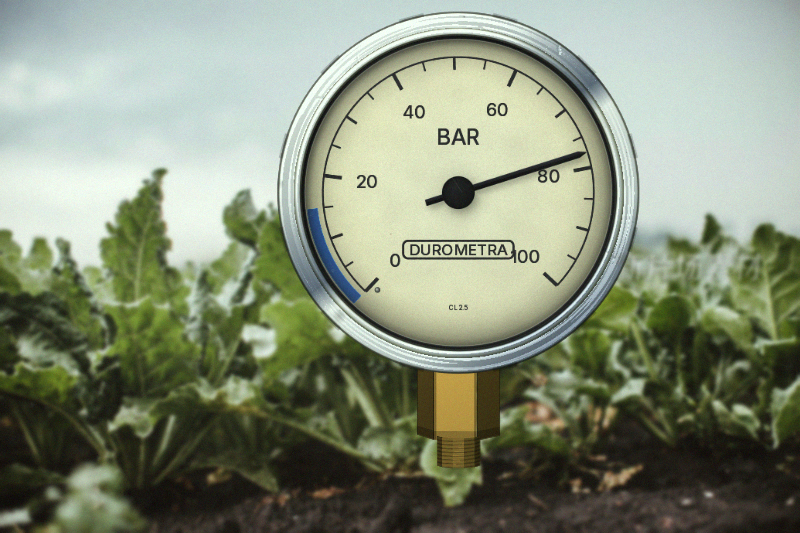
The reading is 77.5bar
